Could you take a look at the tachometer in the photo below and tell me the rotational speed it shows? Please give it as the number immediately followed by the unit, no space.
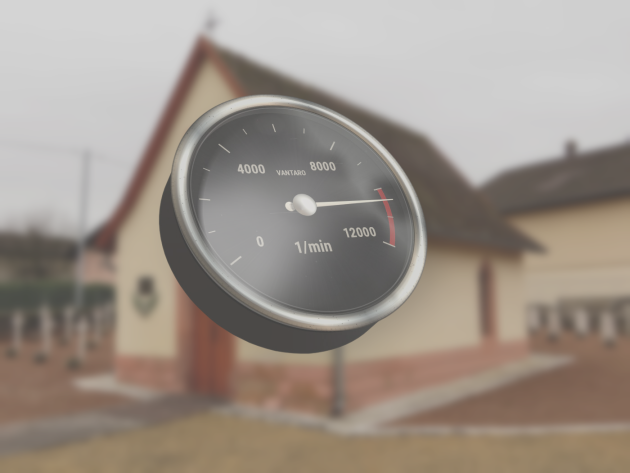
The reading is 10500rpm
